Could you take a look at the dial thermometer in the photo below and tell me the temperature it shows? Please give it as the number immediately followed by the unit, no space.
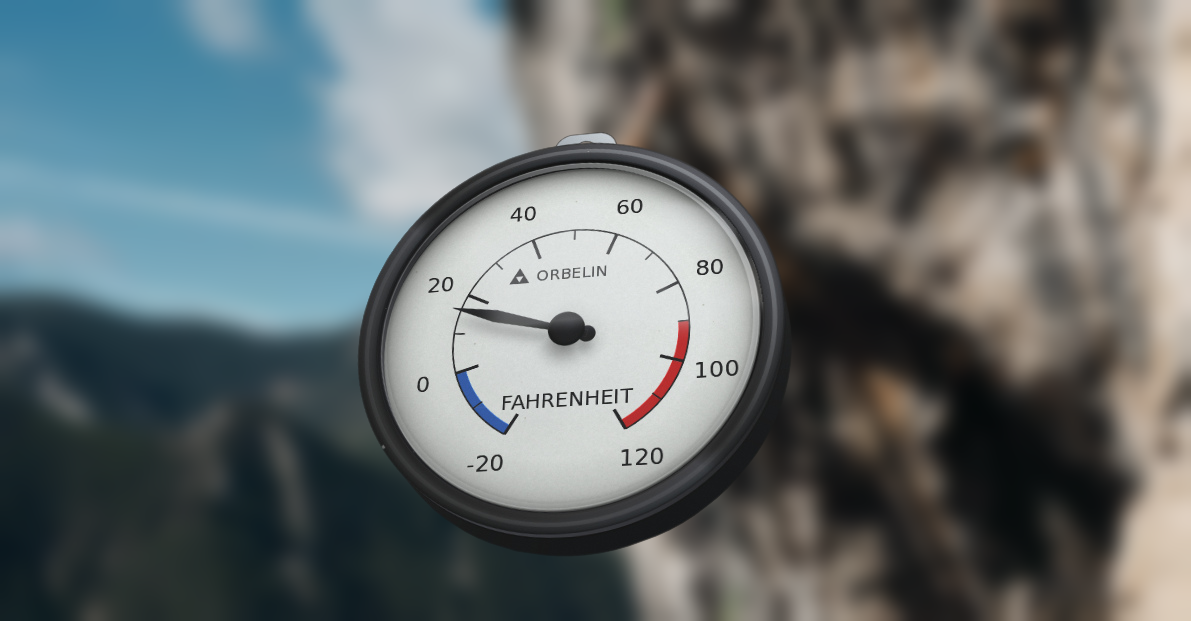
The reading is 15°F
